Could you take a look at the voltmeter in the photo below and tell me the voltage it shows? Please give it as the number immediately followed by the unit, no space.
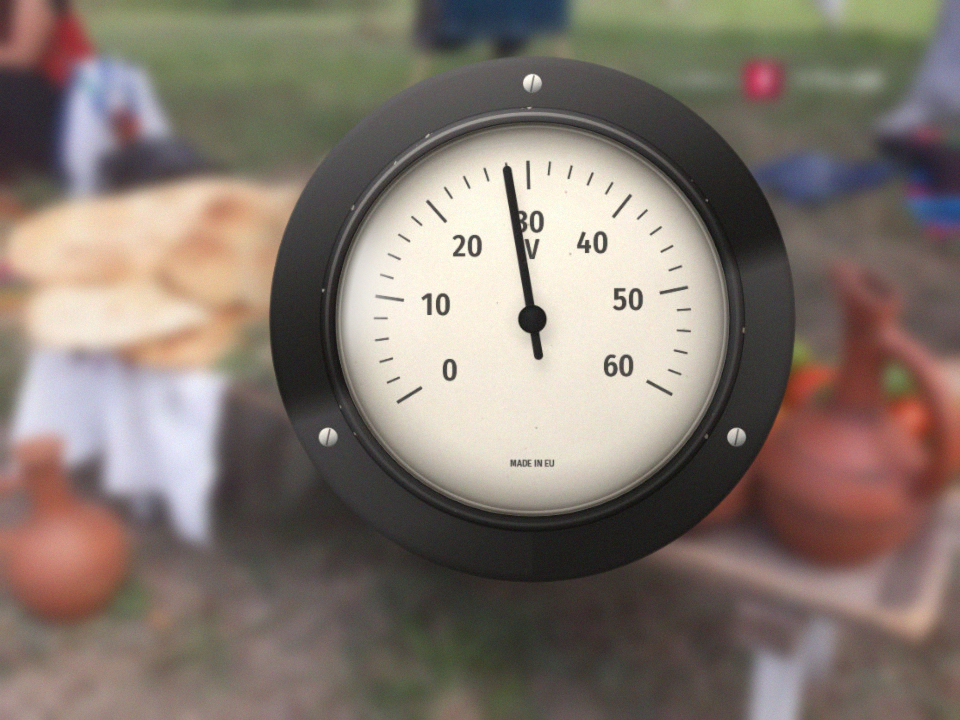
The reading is 28V
